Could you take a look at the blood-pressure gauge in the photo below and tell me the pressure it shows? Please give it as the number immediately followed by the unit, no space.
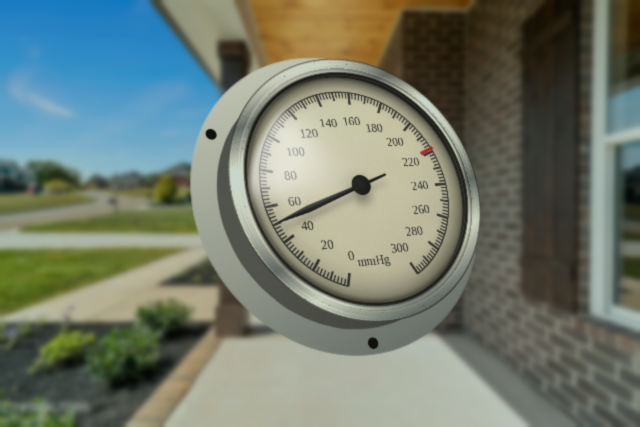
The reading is 50mmHg
